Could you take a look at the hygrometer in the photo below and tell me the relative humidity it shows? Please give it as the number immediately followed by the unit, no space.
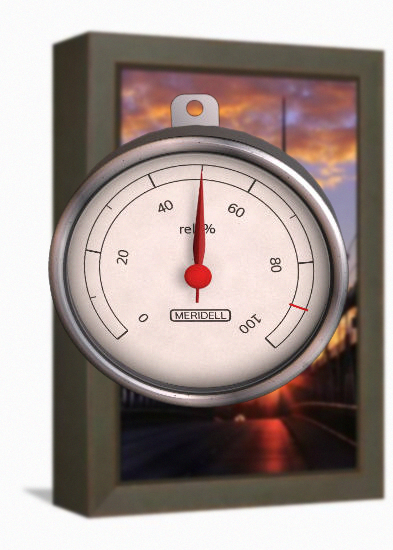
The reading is 50%
